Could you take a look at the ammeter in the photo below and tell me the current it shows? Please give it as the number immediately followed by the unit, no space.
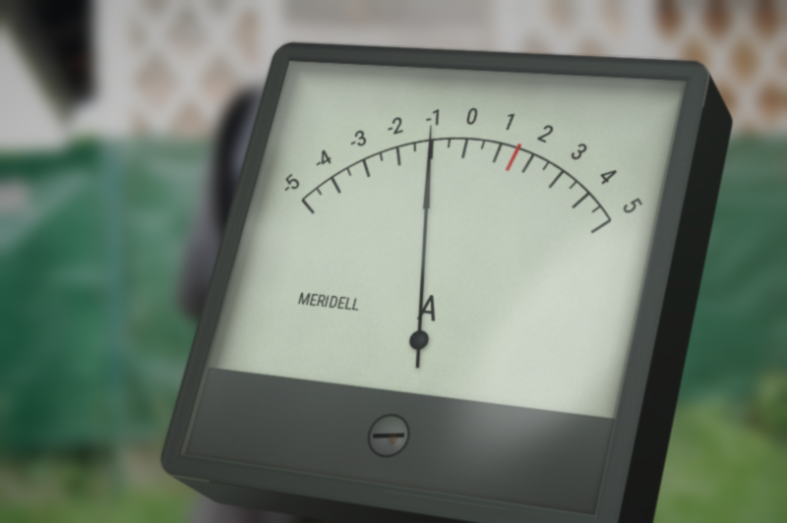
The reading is -1A
